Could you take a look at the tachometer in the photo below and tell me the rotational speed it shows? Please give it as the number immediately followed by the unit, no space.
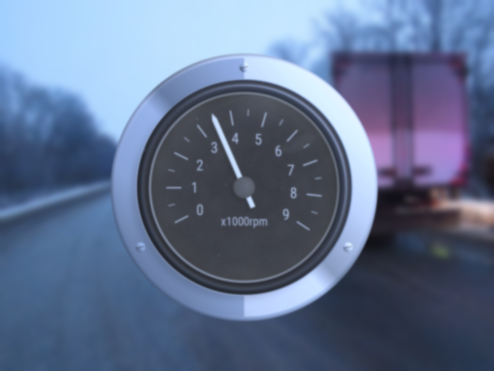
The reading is 3500rpm
